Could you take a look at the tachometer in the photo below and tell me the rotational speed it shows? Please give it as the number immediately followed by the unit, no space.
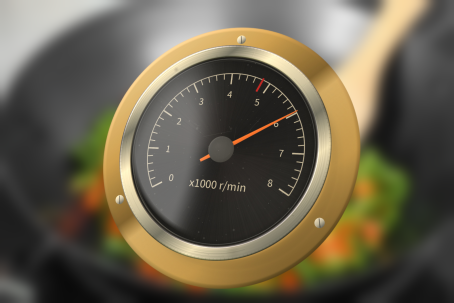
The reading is 6000rpm
